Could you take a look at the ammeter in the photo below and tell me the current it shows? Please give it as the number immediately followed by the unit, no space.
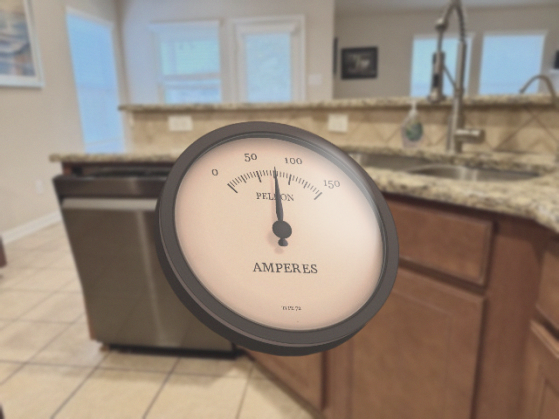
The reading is 75A
